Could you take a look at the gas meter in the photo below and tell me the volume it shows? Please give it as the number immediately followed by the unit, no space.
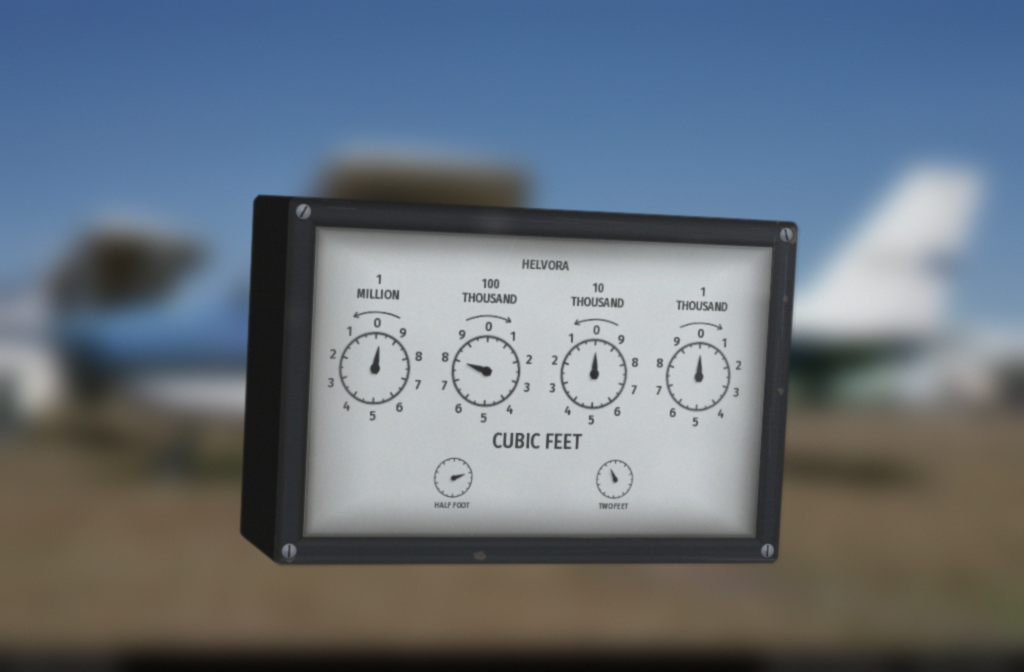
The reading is 980000ft³
